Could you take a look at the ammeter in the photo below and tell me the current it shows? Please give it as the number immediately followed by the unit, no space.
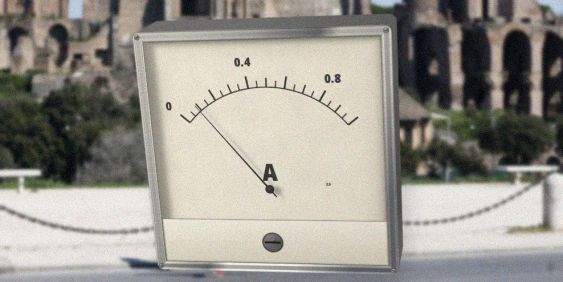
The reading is 0.1A
